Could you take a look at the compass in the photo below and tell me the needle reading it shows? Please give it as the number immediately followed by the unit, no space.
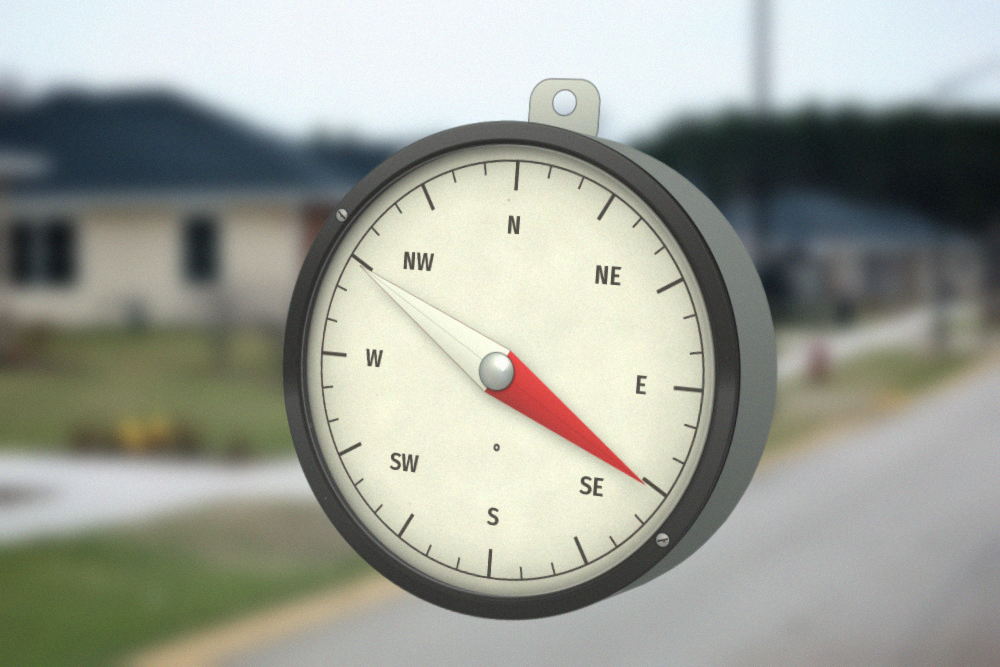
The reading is 120°
